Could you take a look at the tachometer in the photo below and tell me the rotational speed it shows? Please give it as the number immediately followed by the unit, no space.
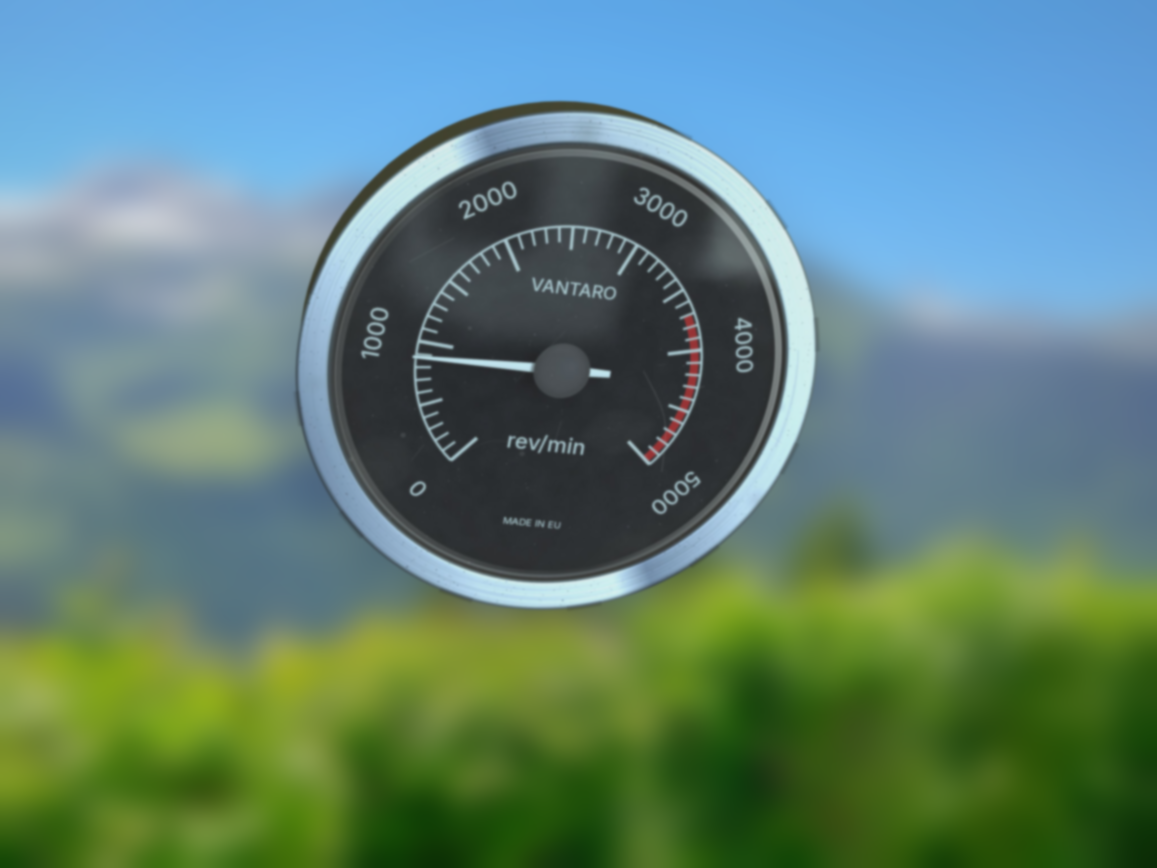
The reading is 900rpm
